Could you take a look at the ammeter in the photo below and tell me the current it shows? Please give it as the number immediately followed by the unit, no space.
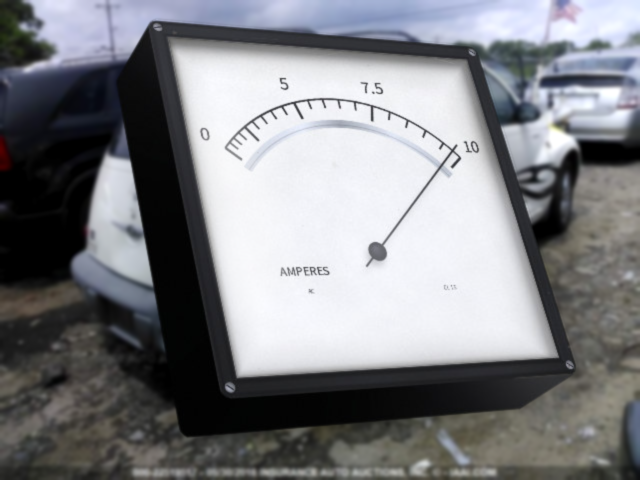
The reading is 9.75A
